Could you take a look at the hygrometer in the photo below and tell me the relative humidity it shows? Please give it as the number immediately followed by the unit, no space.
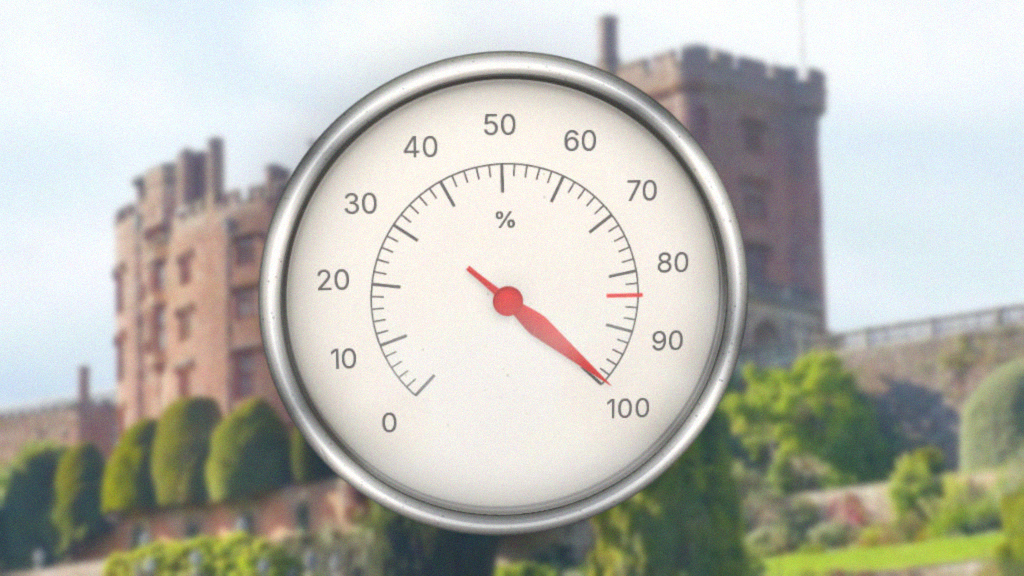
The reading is 99%
